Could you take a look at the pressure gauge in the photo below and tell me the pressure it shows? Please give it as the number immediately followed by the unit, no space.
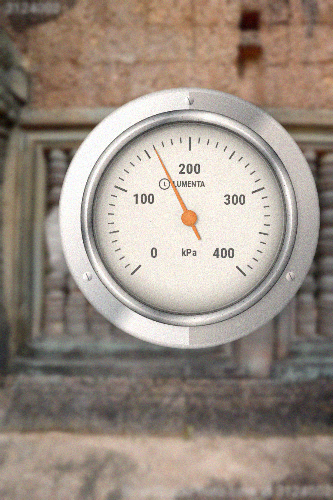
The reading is 160kPa
